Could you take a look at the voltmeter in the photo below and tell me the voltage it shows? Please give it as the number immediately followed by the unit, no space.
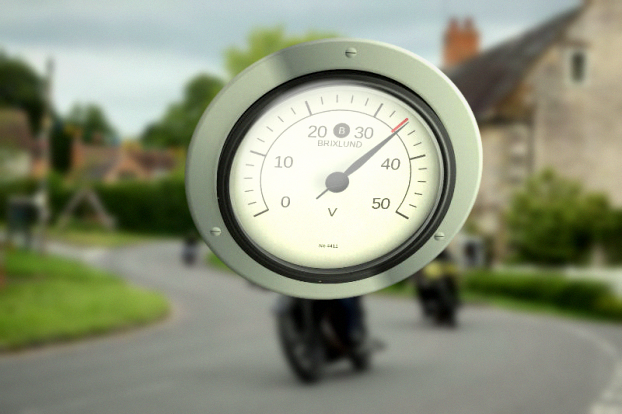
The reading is 34V
